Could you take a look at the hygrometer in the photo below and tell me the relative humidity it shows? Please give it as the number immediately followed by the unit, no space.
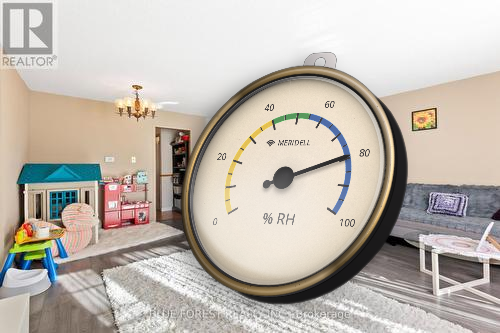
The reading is 80%
